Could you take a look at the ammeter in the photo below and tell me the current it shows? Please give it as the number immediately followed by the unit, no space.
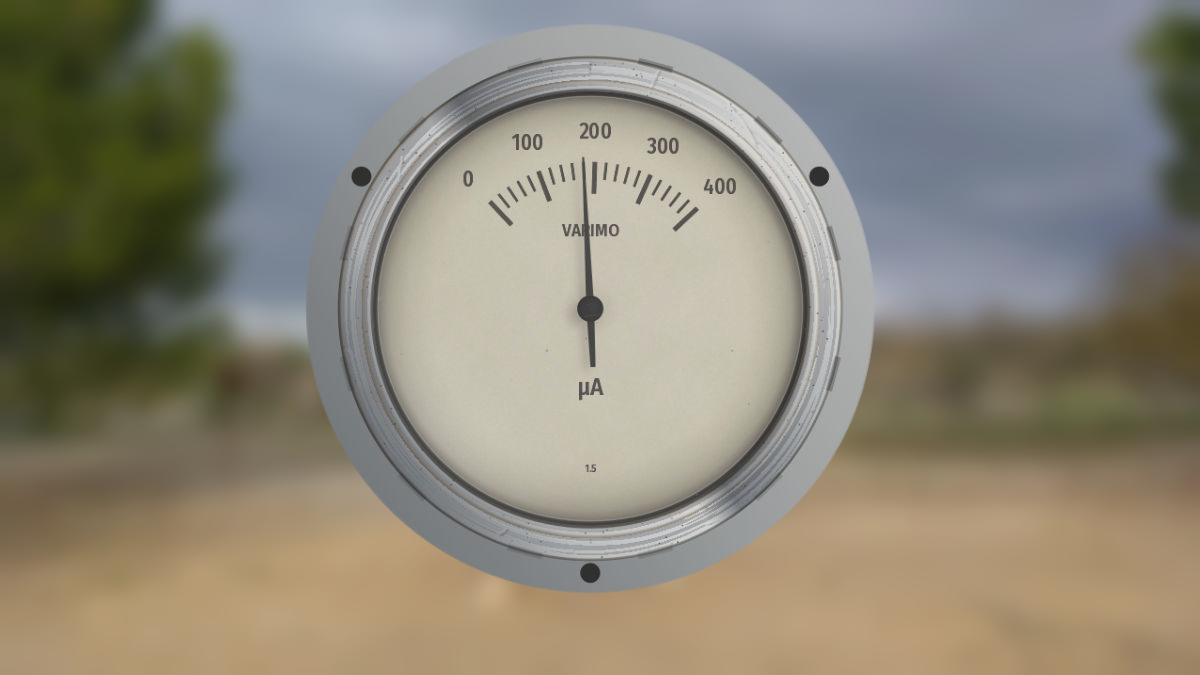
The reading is 180µA
